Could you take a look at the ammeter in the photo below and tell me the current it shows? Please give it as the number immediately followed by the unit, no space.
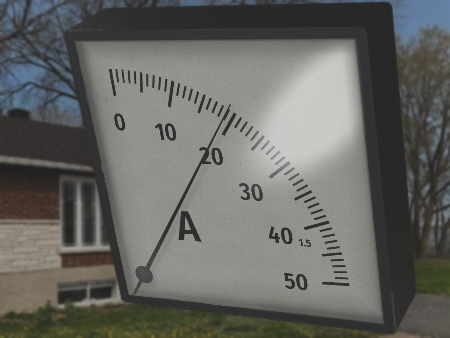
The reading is 19A
